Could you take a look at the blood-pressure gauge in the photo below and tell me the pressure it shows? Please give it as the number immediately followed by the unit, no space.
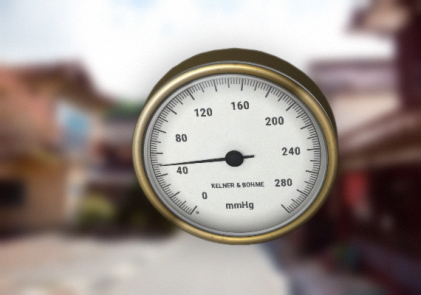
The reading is 50mmHg
